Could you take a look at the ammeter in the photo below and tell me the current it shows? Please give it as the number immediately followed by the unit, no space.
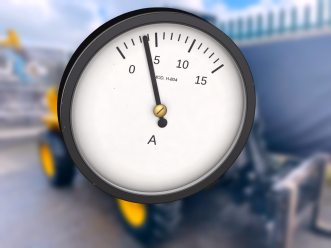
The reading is 3.5A
